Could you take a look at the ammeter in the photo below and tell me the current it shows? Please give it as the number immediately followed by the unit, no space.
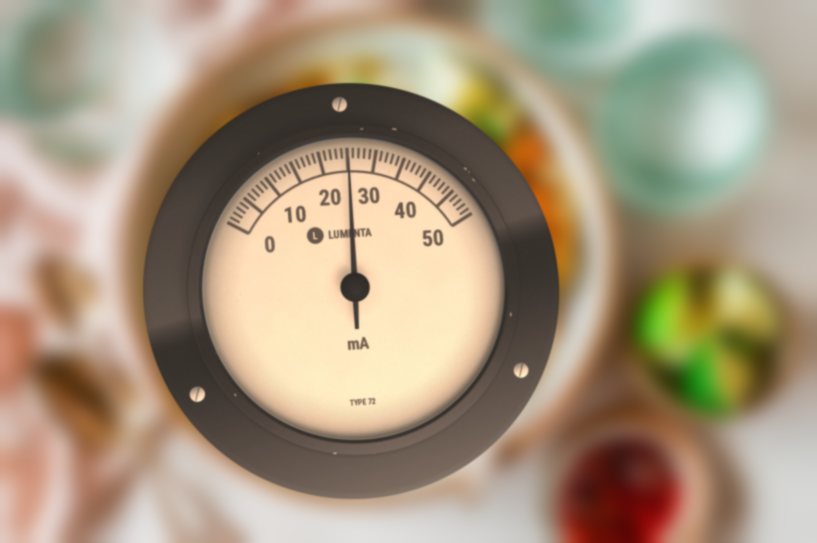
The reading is 25mA
